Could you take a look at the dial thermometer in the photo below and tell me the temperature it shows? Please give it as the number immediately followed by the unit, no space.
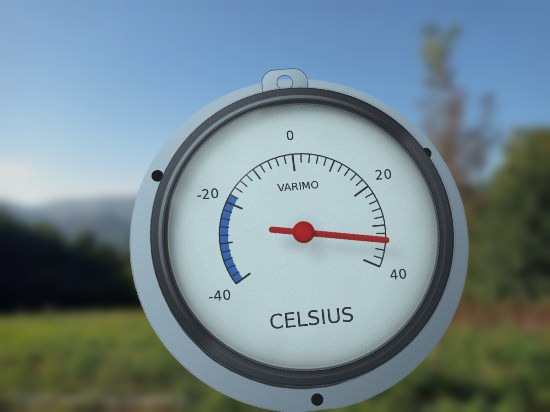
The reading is 34°C
